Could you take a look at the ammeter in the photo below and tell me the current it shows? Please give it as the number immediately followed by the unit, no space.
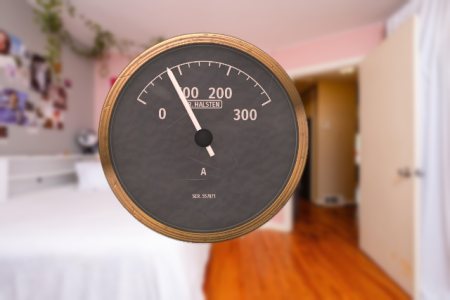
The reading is 80A
